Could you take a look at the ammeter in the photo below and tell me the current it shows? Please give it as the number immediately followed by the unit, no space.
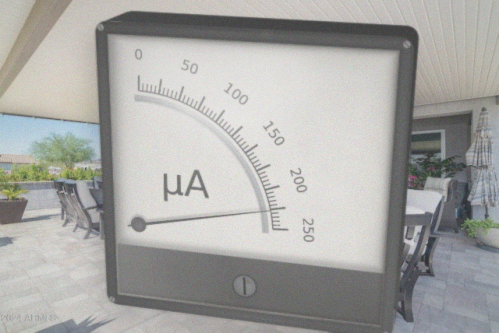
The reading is 225µA
